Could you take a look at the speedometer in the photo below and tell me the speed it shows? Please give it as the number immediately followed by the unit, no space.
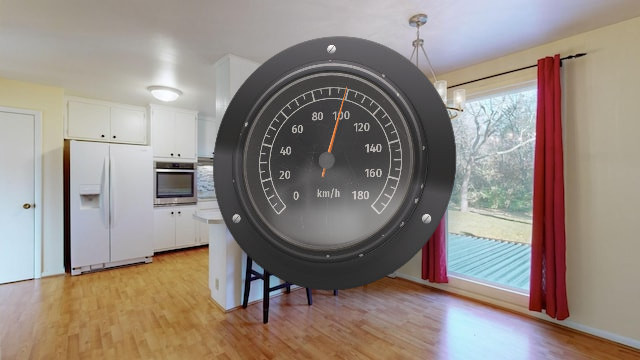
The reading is 100km/h
